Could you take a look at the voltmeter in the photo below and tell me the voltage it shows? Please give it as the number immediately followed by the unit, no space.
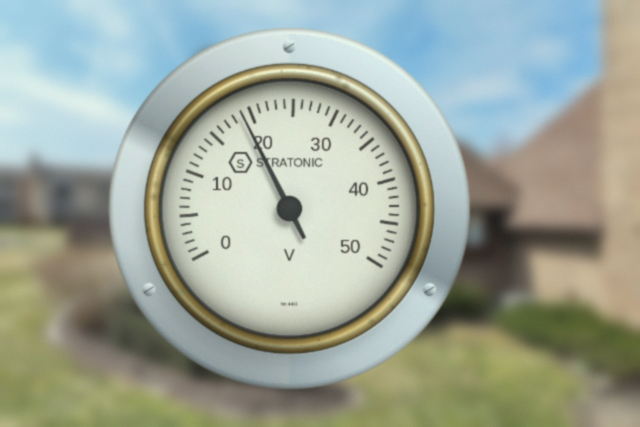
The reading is 19V
